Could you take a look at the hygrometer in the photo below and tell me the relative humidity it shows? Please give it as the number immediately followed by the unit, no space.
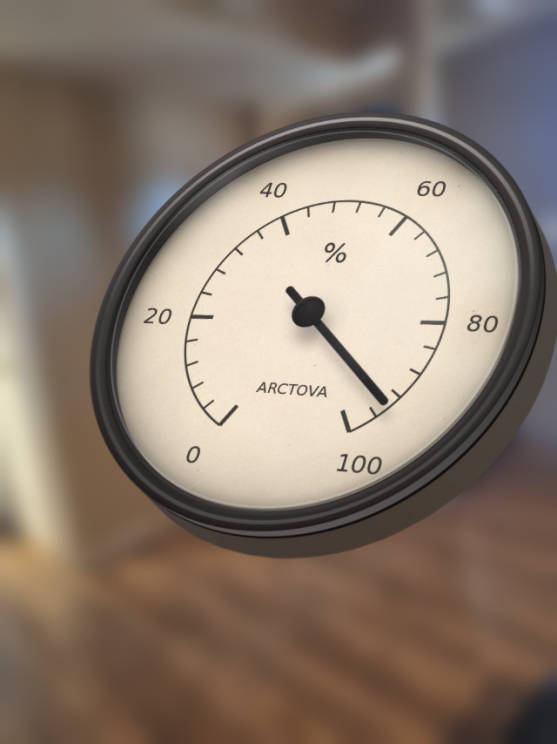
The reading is 94%
